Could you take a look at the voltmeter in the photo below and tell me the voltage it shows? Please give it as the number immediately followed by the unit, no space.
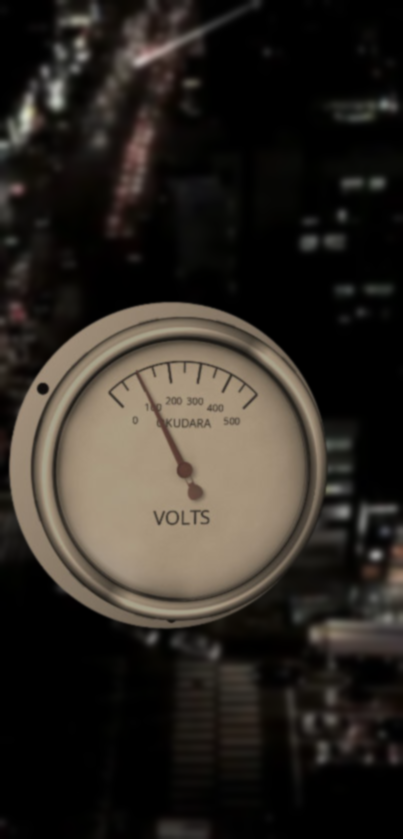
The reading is 100V
